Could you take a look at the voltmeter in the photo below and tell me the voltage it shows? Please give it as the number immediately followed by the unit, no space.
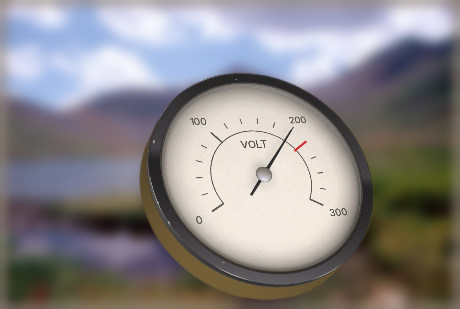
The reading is 200V
